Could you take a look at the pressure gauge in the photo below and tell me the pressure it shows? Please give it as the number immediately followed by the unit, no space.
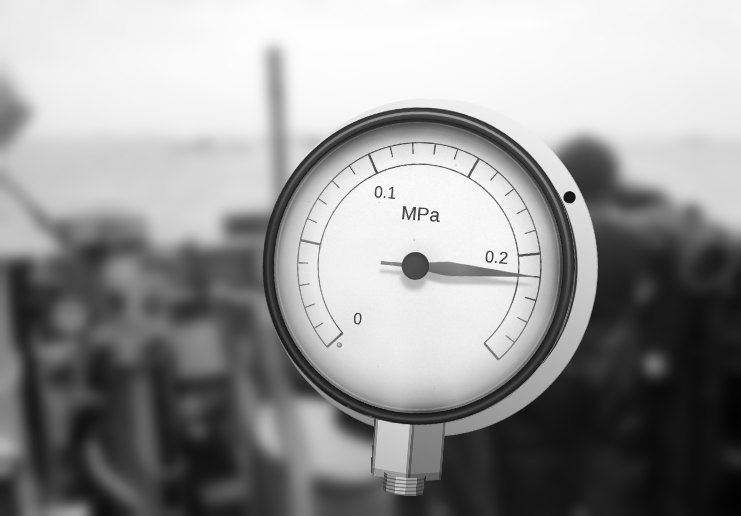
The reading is 0.21MPa
